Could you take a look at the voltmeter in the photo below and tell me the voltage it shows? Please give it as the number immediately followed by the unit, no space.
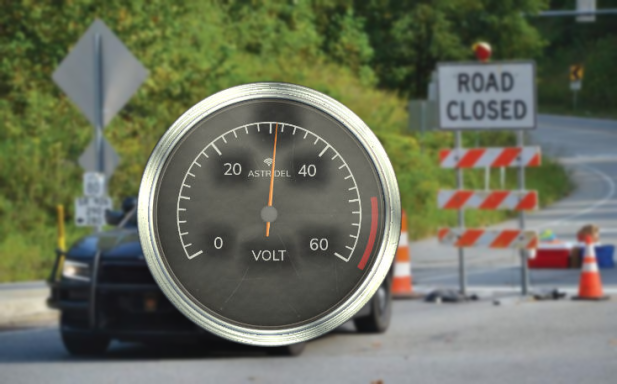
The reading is 31V
